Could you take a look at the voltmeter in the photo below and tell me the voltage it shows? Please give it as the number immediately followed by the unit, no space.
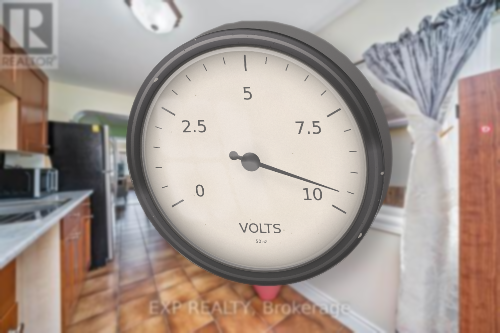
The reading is 9.5V
